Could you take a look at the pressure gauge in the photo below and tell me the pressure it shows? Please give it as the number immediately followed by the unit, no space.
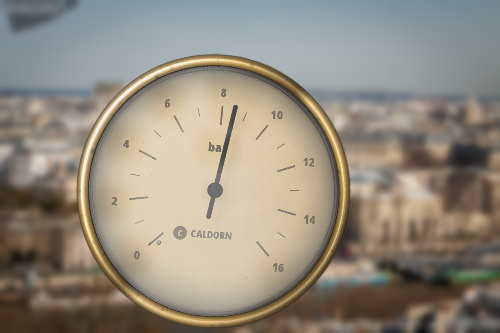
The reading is 8.5bar
